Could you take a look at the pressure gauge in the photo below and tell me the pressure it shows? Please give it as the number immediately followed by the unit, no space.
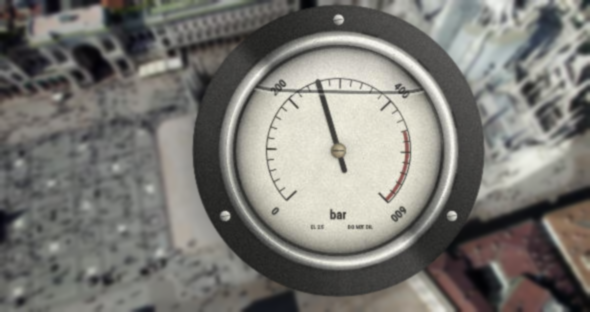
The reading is 260bar
